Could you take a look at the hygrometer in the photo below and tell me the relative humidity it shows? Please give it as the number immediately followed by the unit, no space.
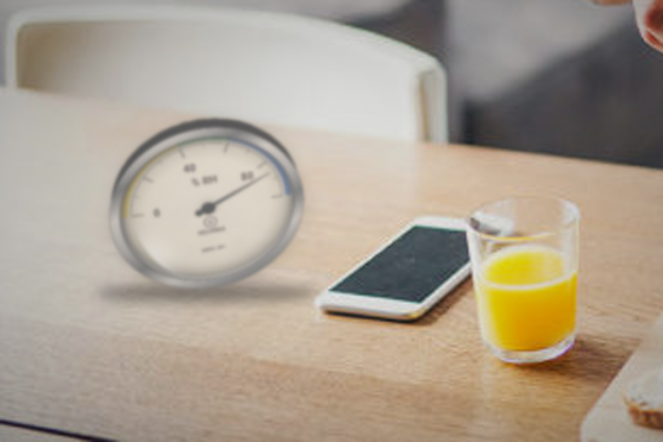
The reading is 85%
